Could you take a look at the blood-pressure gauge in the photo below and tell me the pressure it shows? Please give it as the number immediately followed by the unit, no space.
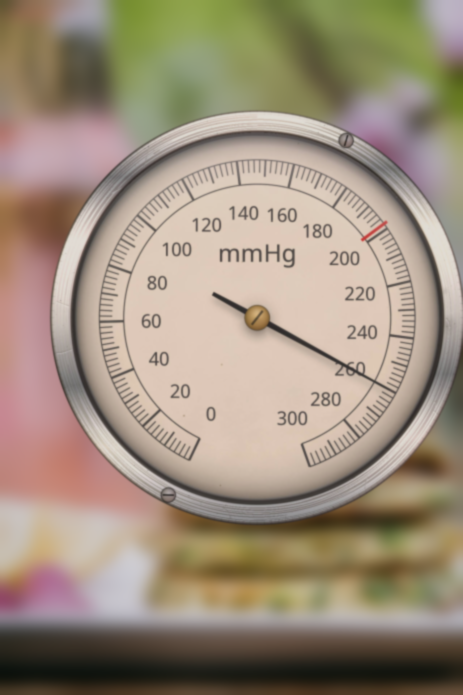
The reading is 260mmHg
